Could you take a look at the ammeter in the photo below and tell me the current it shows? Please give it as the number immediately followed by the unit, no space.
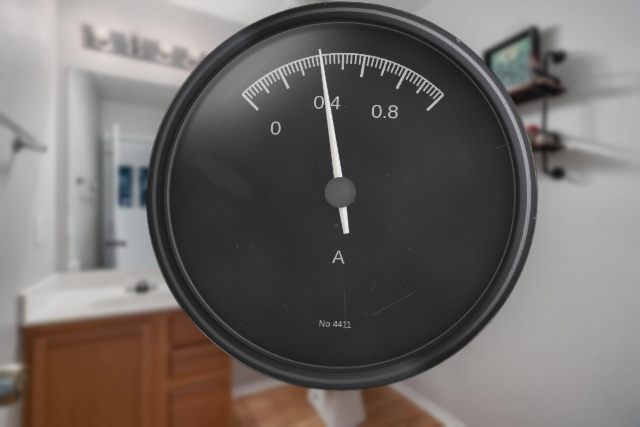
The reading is 0.4A
